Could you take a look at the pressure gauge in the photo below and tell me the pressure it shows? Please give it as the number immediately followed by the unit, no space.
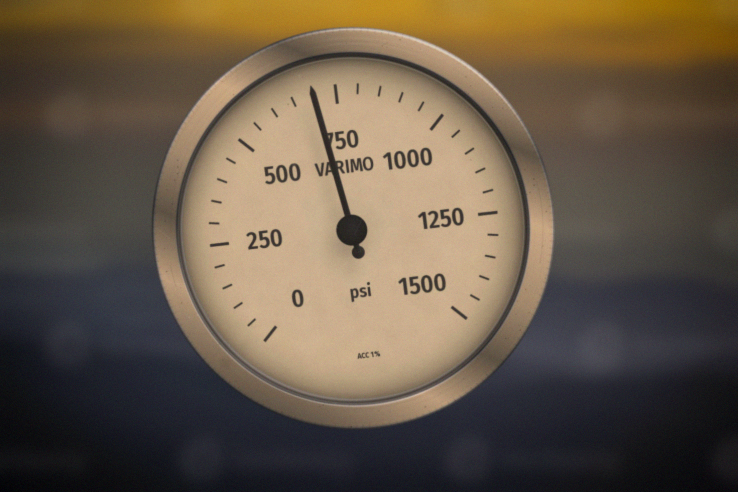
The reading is 700psi
